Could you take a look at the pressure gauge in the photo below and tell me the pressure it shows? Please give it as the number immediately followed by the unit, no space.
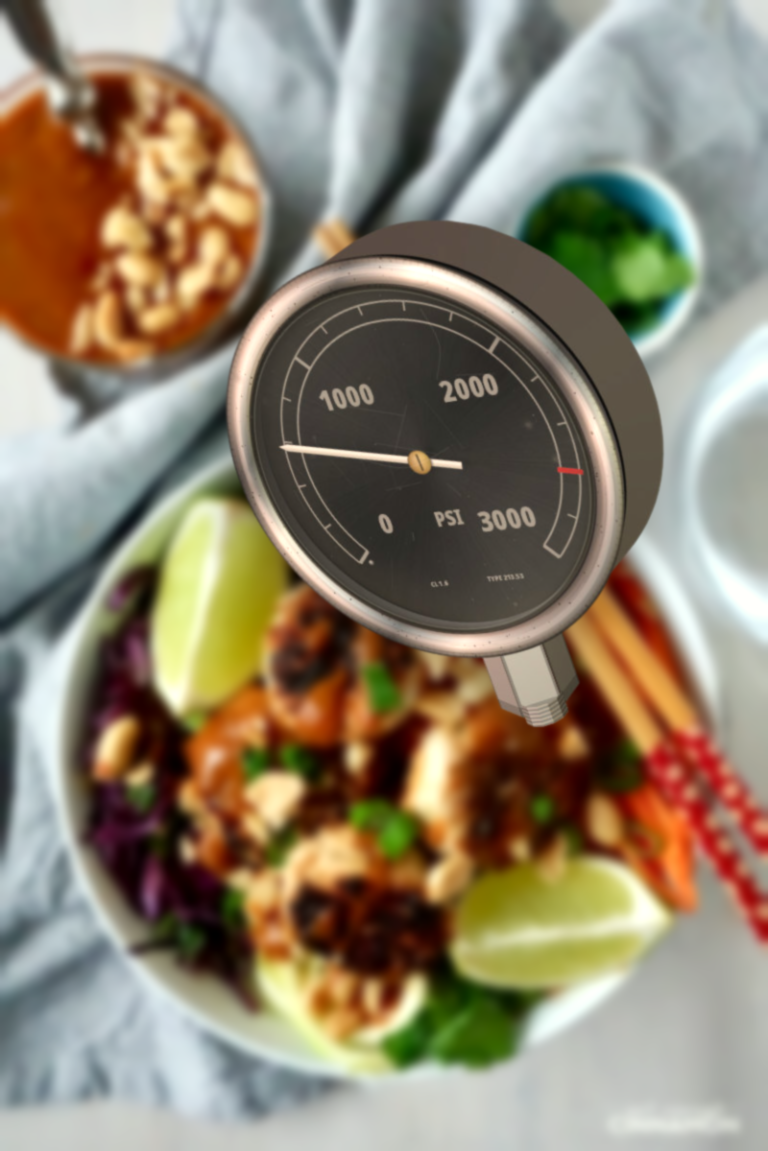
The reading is 600psi
